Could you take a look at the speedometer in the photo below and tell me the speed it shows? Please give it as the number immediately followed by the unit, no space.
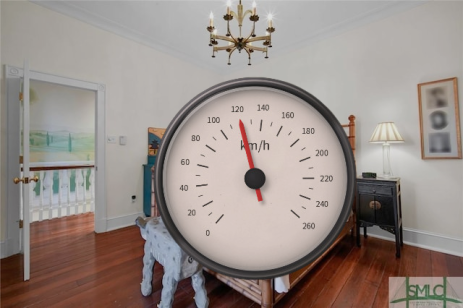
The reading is 120km/h
